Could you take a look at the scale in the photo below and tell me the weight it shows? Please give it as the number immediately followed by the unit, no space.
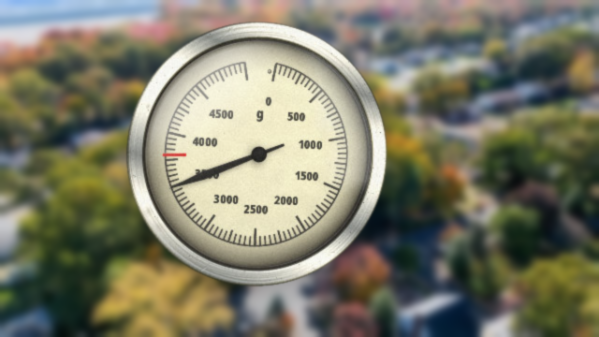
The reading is 3500g
